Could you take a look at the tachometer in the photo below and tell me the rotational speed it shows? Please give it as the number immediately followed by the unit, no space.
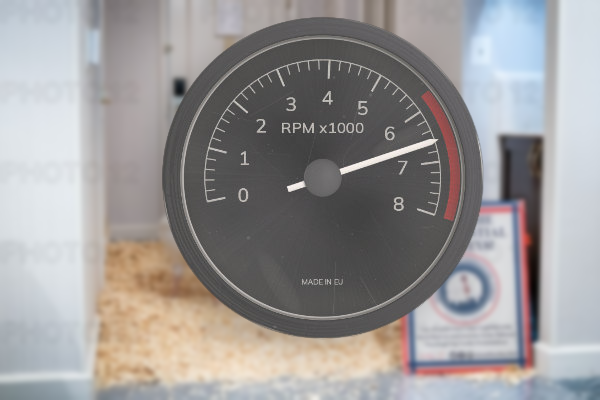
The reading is 6600rpm
